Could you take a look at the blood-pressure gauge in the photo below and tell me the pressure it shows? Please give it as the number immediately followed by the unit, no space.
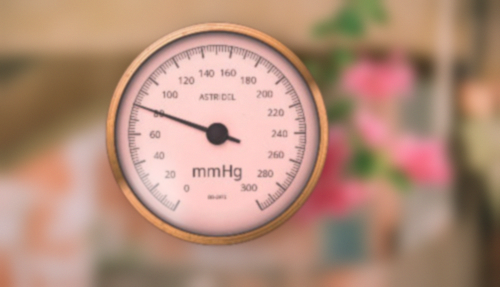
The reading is 80mmHg
